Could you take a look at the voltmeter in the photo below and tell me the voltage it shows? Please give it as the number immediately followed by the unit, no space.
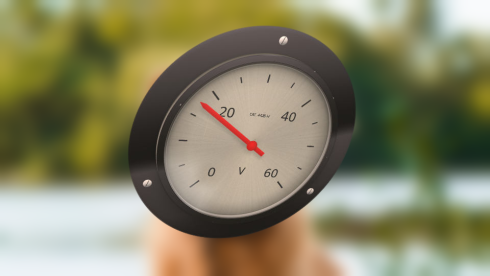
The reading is 17.5V
